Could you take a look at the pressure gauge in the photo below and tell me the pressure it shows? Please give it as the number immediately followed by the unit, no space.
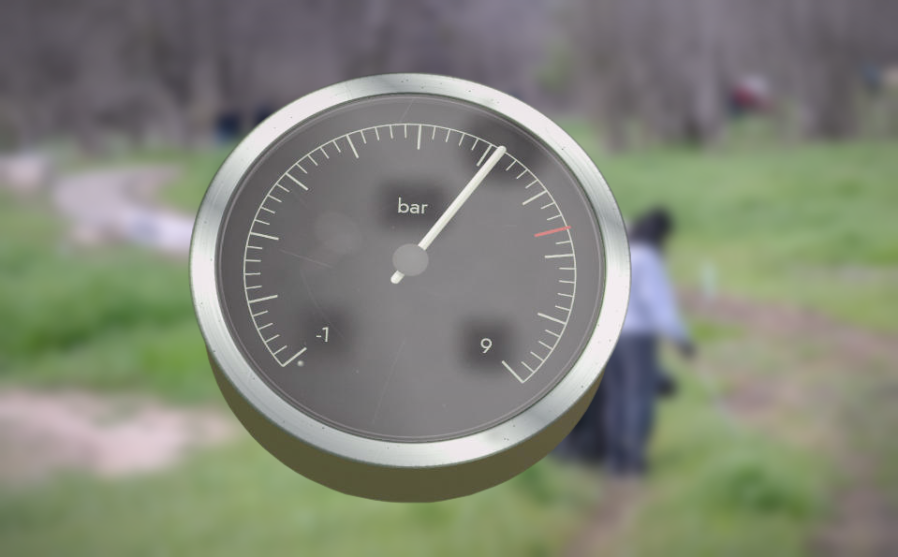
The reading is 5.2bar
